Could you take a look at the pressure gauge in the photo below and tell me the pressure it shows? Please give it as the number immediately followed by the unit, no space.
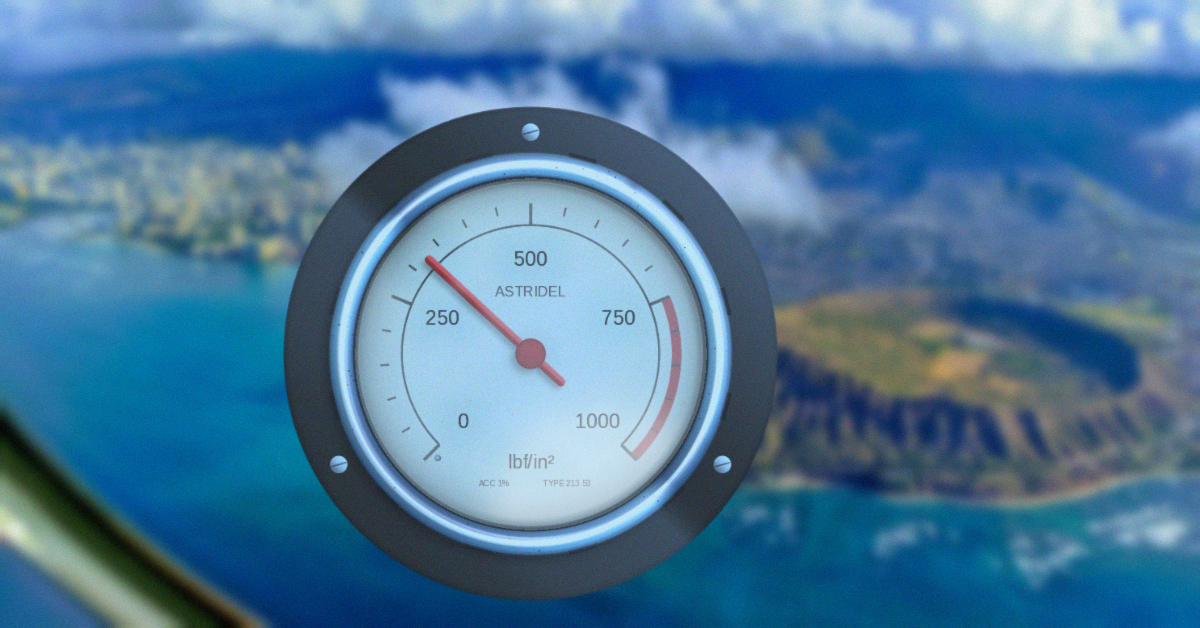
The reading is 325psi
